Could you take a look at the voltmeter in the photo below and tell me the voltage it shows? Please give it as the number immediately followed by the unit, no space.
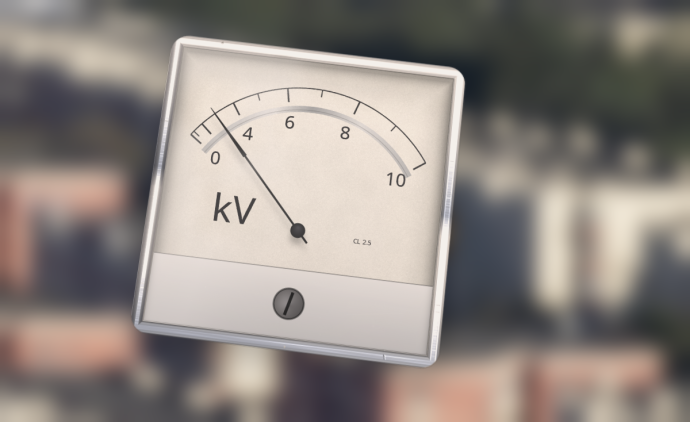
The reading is 3kV
